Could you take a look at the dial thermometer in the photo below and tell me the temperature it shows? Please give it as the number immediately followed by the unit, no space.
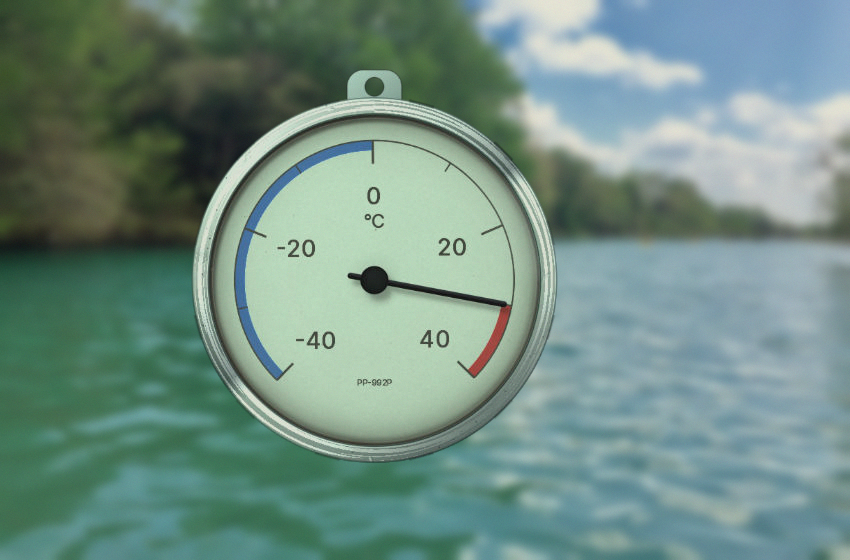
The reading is 30°C
